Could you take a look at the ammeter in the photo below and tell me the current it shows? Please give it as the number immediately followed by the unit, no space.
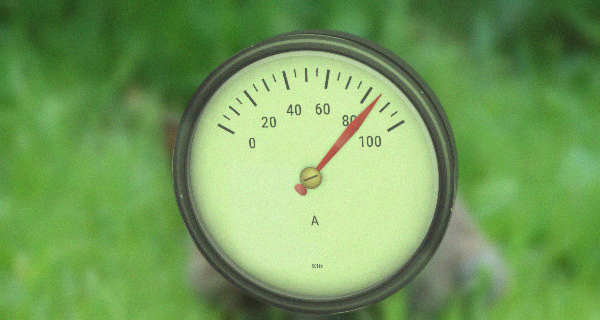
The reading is 85A
